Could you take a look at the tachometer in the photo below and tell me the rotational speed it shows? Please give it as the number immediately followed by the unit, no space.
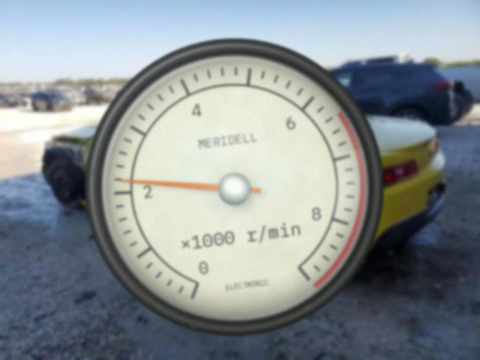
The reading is 2200rpm
